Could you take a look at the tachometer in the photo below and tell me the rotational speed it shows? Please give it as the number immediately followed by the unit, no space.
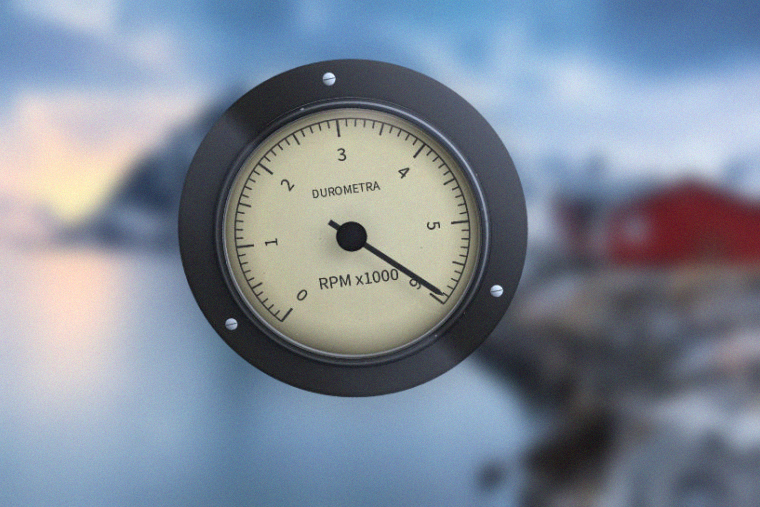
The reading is 5900rpm
